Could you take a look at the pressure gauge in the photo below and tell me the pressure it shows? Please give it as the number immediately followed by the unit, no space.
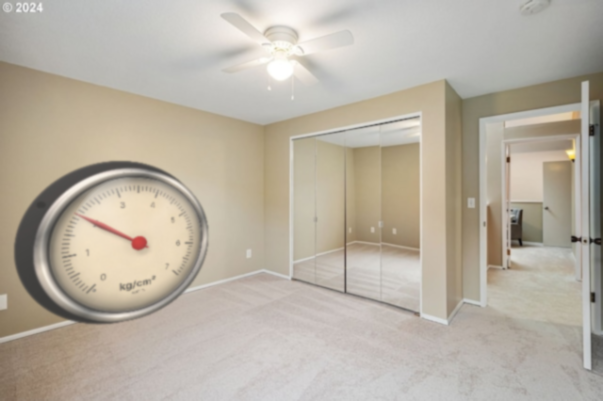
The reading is 2kg/cm²
